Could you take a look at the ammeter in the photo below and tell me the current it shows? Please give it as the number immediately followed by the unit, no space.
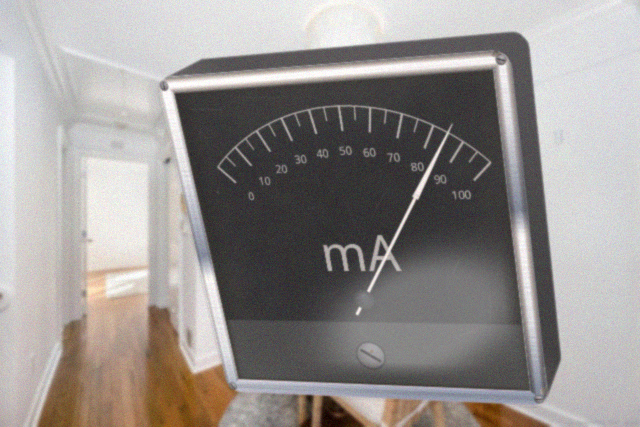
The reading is 85mA
